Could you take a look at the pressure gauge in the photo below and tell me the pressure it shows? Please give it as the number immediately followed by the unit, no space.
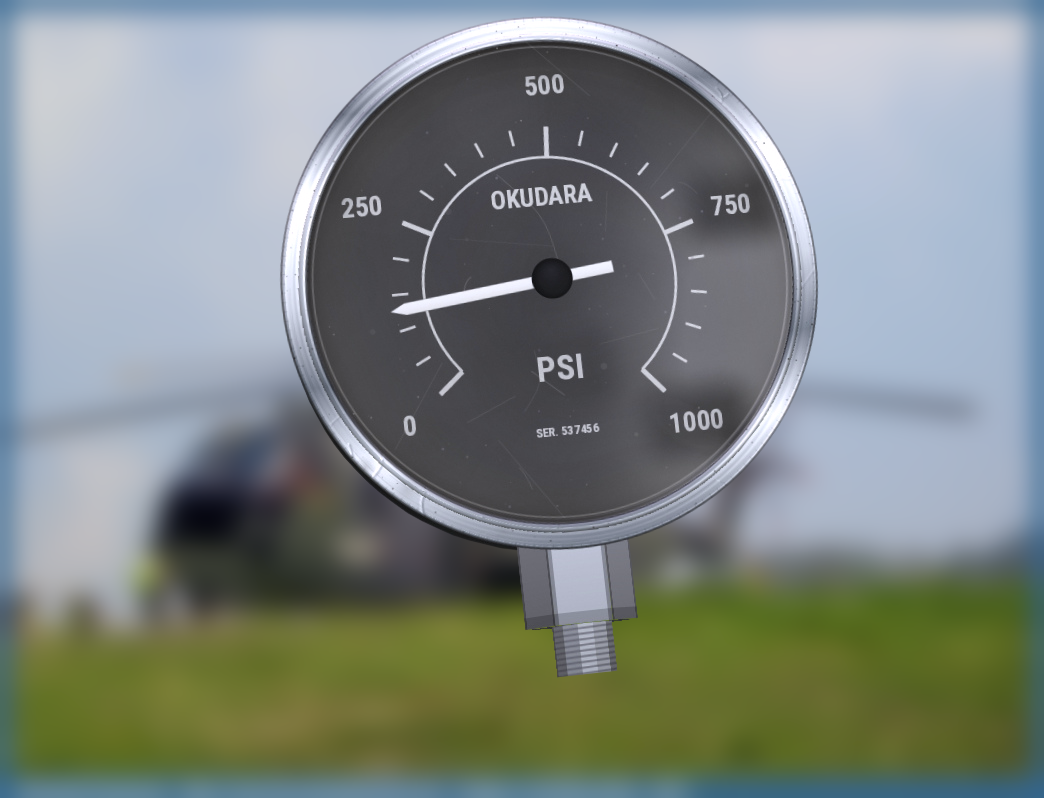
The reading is 125psi
